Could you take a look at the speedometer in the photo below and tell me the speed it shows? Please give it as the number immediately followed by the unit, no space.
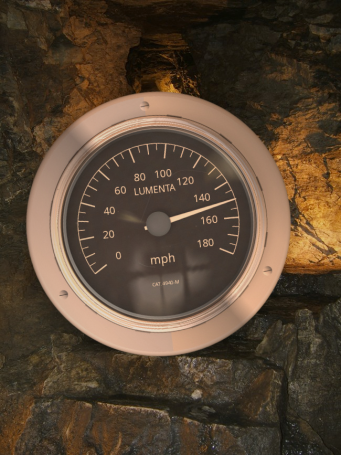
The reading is 150mph
